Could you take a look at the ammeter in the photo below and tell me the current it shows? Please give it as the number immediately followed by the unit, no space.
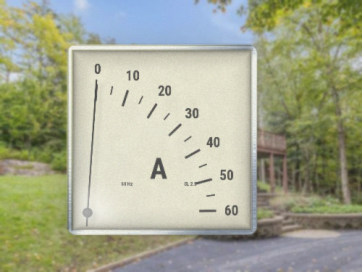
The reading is 0A
